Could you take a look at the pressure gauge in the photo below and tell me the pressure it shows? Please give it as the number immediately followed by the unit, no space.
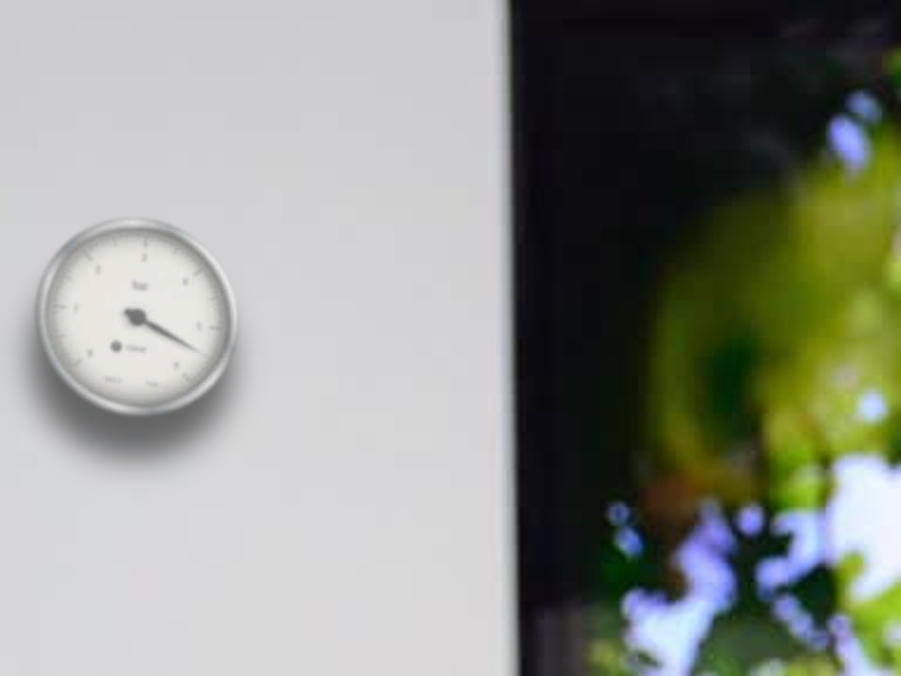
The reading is 5.5bar
